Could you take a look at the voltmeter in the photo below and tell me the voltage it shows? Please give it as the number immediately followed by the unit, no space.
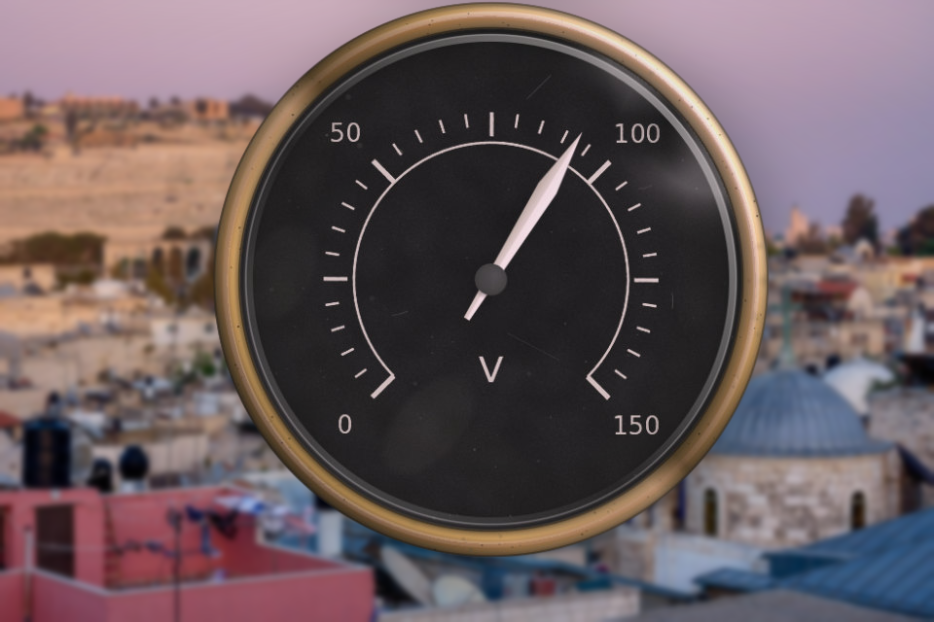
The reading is 92.5V
